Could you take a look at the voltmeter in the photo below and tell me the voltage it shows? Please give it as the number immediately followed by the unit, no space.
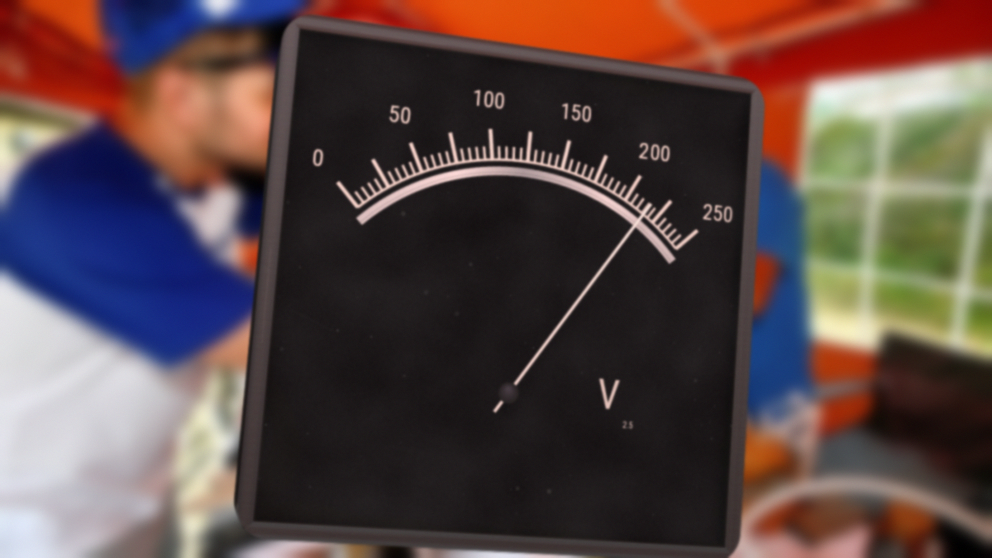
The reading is 215V
